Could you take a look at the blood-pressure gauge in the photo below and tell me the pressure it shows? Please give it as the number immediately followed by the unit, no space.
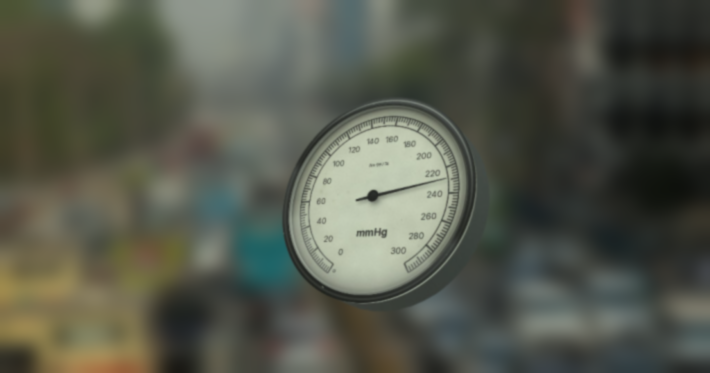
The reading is 230mmHg
